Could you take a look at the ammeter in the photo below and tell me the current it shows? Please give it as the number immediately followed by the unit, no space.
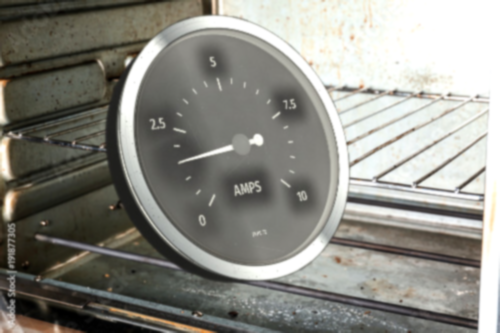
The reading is 1.5A
